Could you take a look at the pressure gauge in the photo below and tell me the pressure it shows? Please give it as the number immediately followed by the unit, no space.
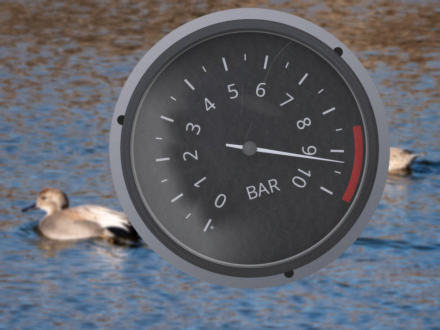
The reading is 9.25bar
